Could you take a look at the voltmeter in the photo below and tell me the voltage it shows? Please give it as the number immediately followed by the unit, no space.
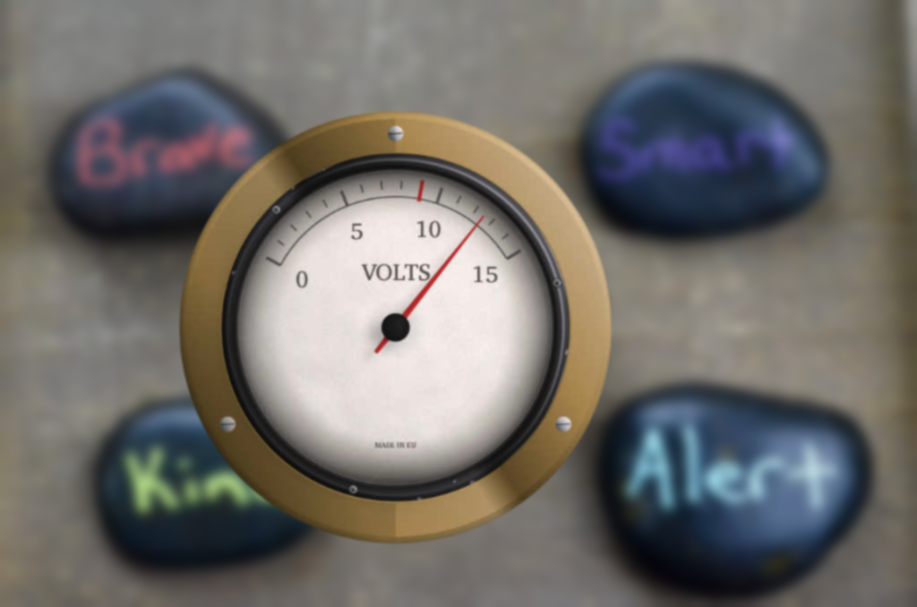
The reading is 12.5V
